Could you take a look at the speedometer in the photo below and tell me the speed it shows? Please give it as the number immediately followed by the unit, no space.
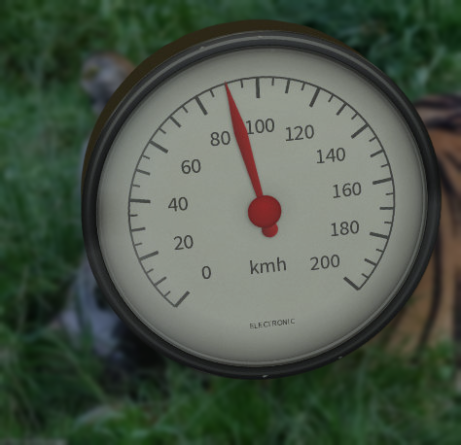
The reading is 90km/h
